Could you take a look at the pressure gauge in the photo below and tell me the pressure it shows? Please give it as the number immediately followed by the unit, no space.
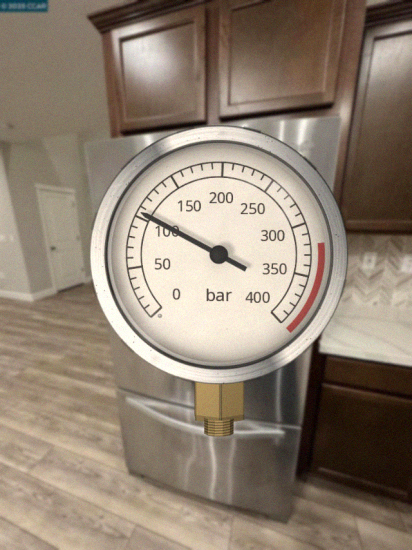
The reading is 105bar
